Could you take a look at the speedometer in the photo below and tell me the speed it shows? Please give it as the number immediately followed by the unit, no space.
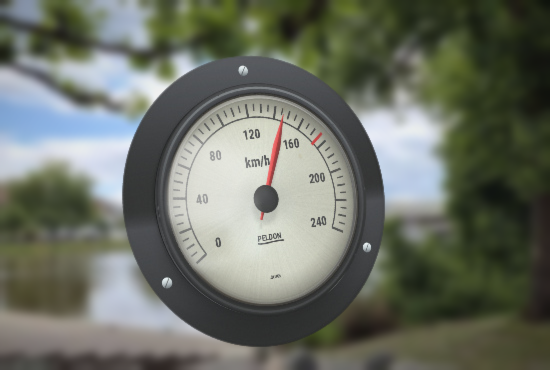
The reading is 145km/h
